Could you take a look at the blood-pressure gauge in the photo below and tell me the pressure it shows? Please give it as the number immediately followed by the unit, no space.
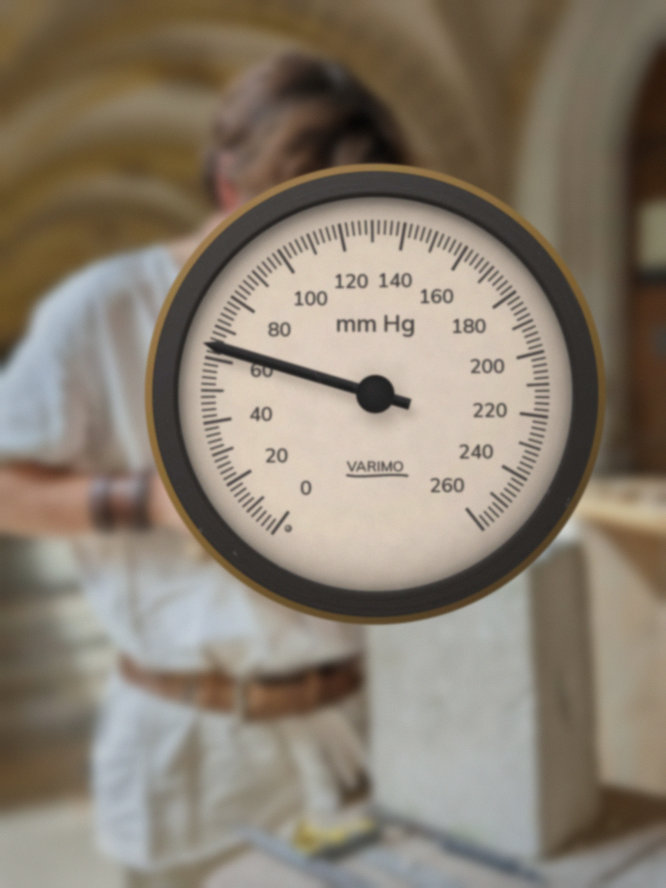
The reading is 64mmHg
